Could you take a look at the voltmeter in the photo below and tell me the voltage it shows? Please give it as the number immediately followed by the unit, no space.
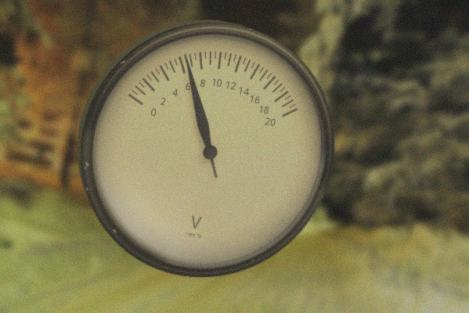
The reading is 6.5V
